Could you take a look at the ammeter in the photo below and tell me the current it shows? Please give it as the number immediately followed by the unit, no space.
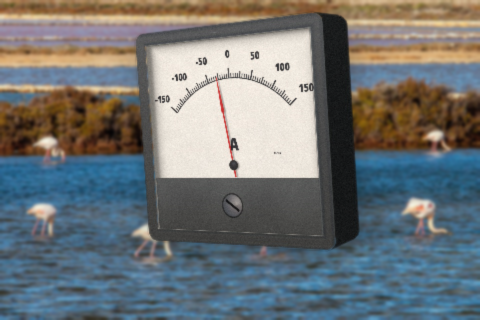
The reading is -25A
